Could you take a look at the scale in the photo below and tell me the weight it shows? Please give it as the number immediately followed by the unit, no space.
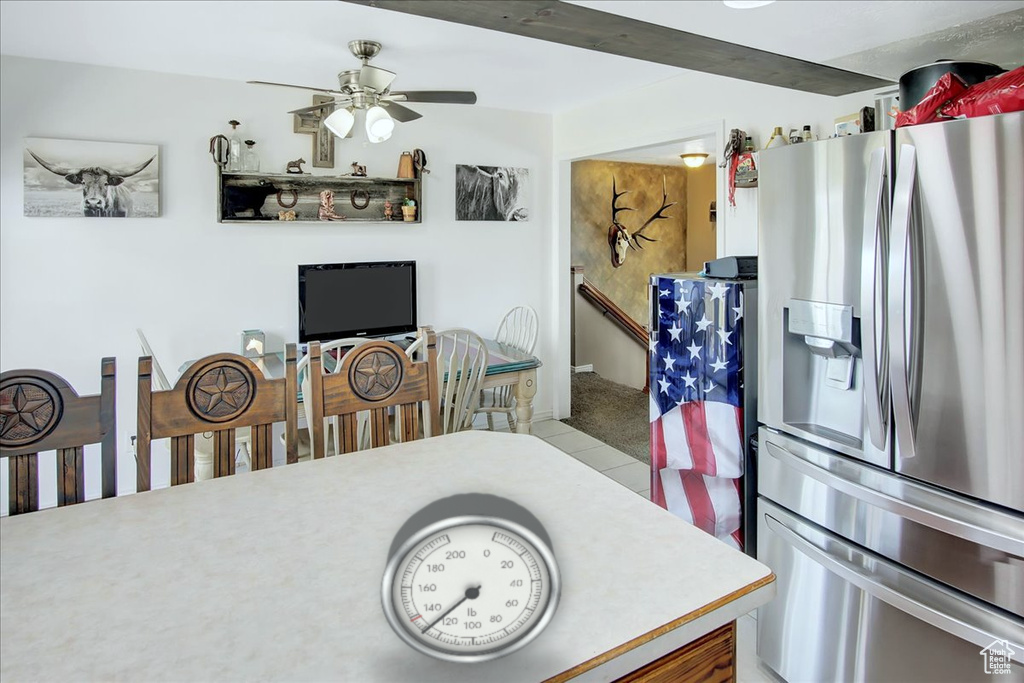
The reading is 130lb
